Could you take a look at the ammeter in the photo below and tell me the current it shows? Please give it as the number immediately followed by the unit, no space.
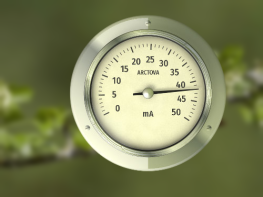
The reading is 42mA
